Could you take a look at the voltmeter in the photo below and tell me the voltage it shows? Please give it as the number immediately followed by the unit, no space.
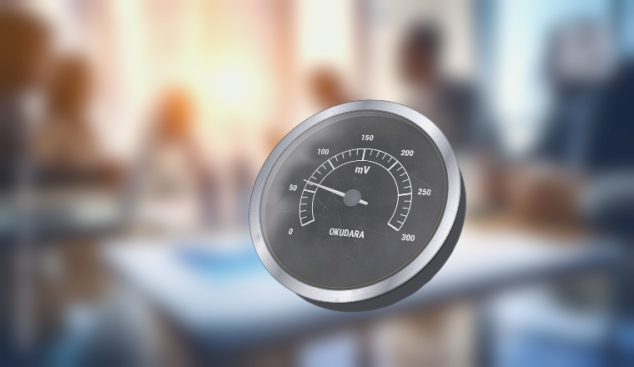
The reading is 60mV
